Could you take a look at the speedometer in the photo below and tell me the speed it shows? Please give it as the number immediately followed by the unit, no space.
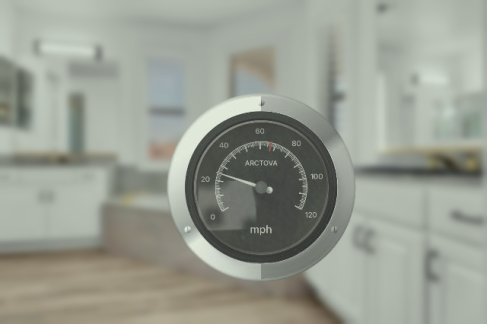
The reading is 25mph
